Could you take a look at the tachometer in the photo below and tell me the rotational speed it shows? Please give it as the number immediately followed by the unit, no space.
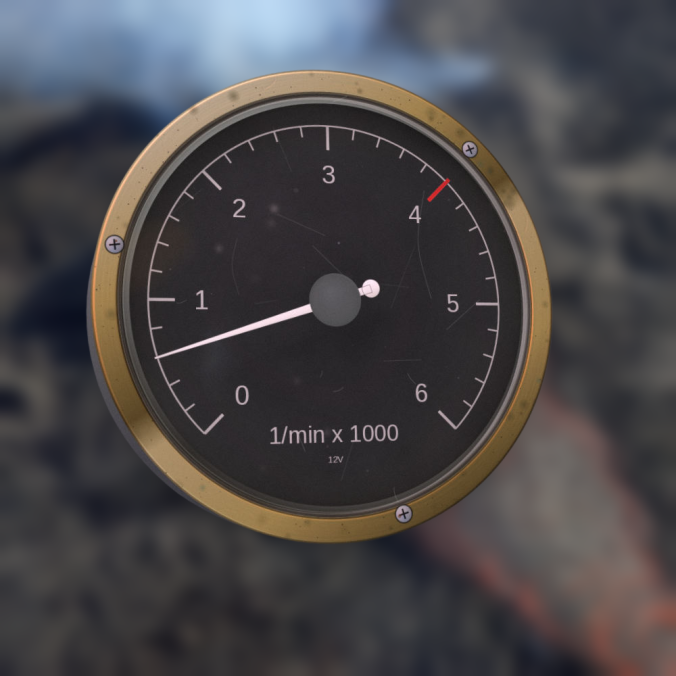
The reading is 600rpm
